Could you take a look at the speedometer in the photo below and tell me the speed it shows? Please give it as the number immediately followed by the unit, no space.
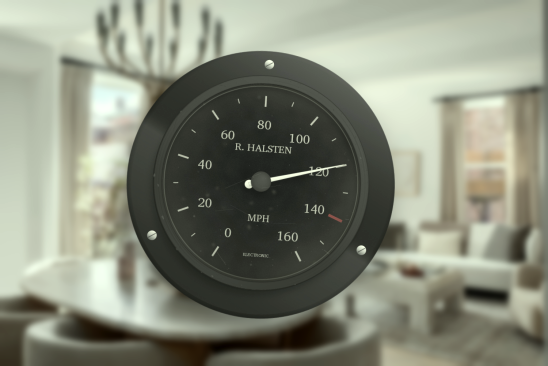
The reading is 120mph
